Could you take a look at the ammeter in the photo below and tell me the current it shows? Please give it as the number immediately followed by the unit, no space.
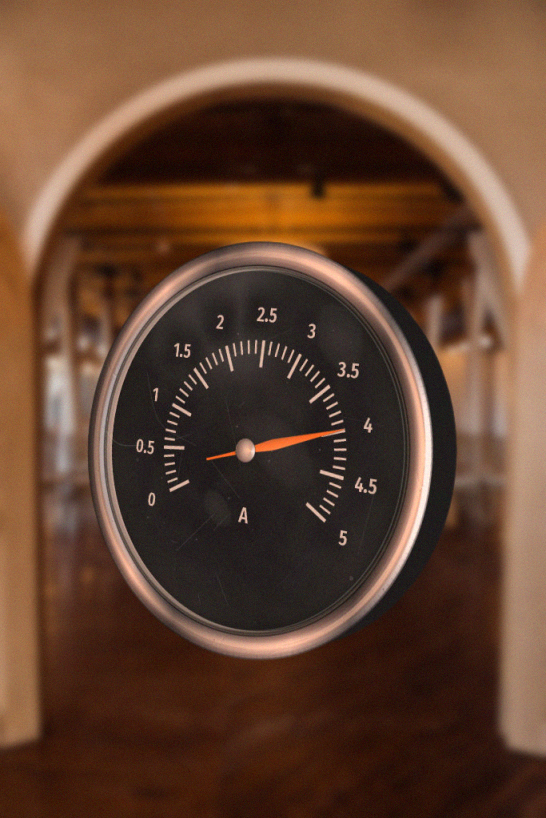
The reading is 4A
